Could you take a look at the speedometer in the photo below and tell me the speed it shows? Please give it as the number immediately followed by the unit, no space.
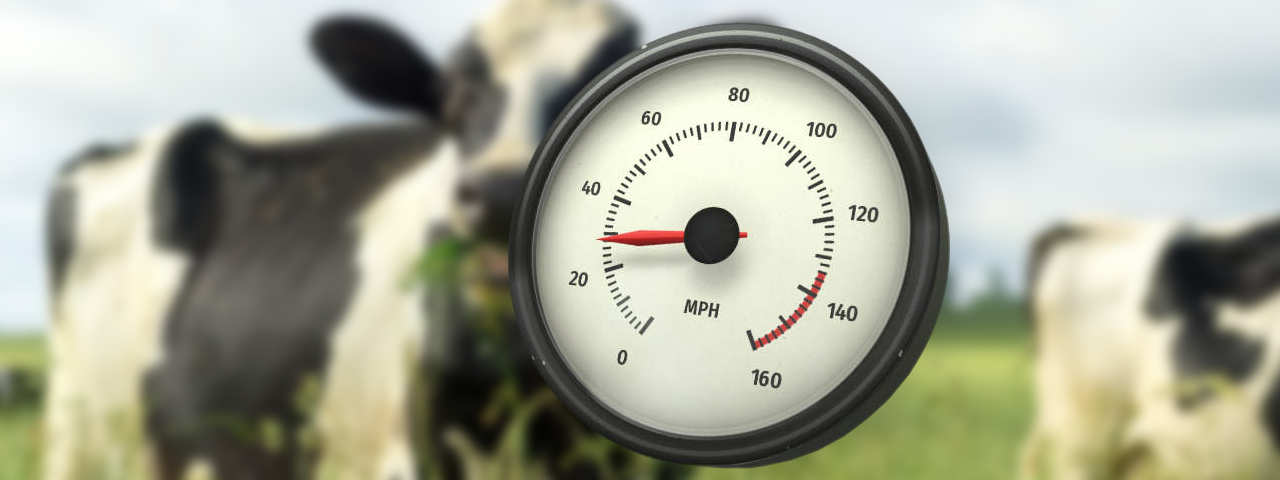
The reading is 28mph
